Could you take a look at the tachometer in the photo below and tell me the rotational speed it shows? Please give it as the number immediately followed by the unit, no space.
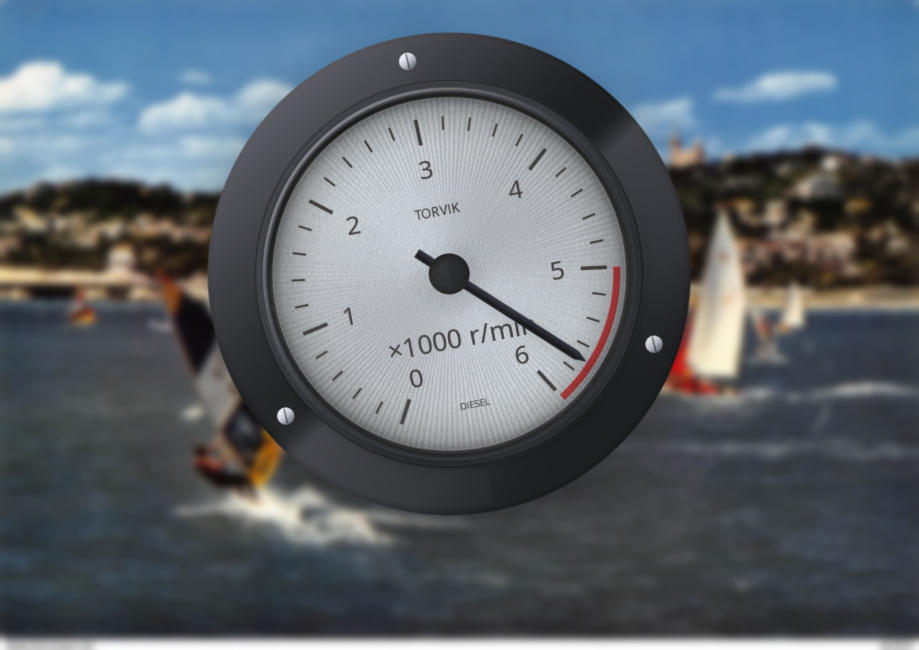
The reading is 5700rpm
